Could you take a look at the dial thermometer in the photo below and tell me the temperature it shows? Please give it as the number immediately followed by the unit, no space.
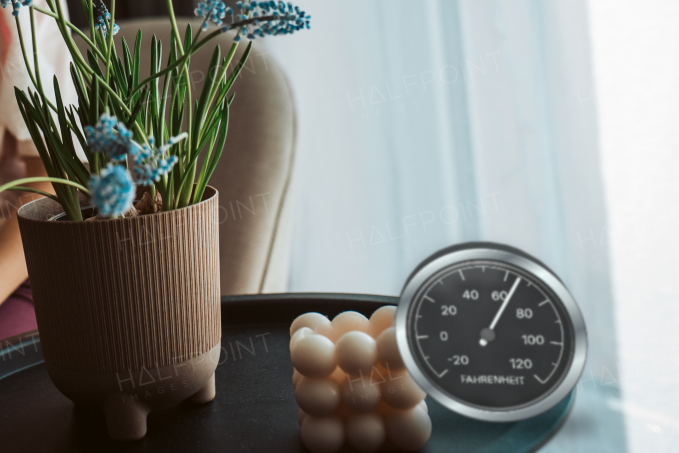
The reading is 65°F
